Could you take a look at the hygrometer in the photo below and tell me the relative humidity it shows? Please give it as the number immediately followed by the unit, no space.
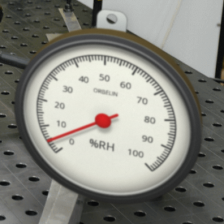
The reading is 5%
